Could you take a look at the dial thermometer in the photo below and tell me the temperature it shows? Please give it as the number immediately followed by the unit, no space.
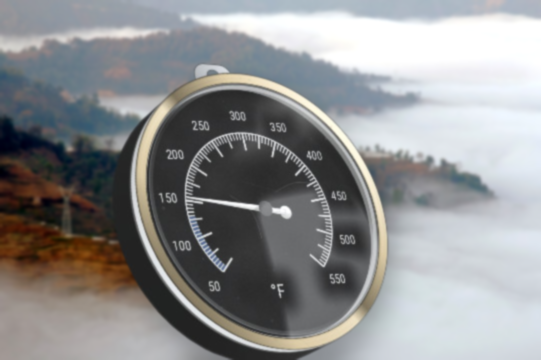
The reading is 150°F
